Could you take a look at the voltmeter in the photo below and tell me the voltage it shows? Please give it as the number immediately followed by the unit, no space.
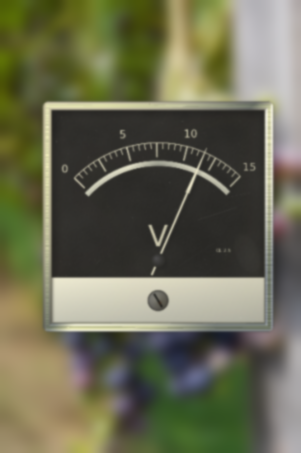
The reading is 11.5V
